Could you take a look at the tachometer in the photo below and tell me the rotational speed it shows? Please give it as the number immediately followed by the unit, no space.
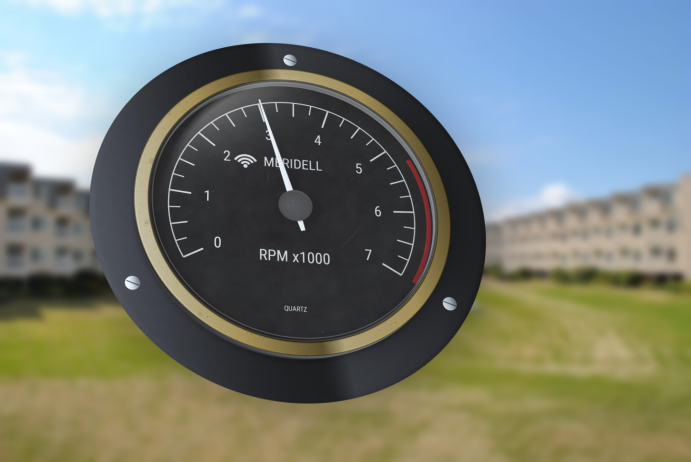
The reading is 3000rpm
